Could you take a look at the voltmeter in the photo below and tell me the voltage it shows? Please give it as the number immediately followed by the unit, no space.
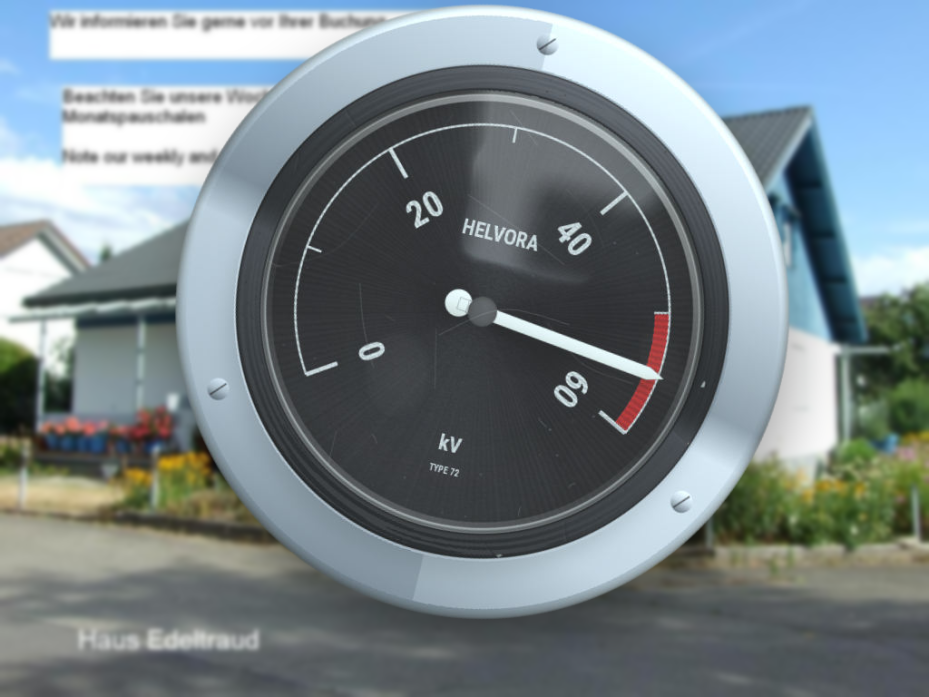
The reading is 55kV
